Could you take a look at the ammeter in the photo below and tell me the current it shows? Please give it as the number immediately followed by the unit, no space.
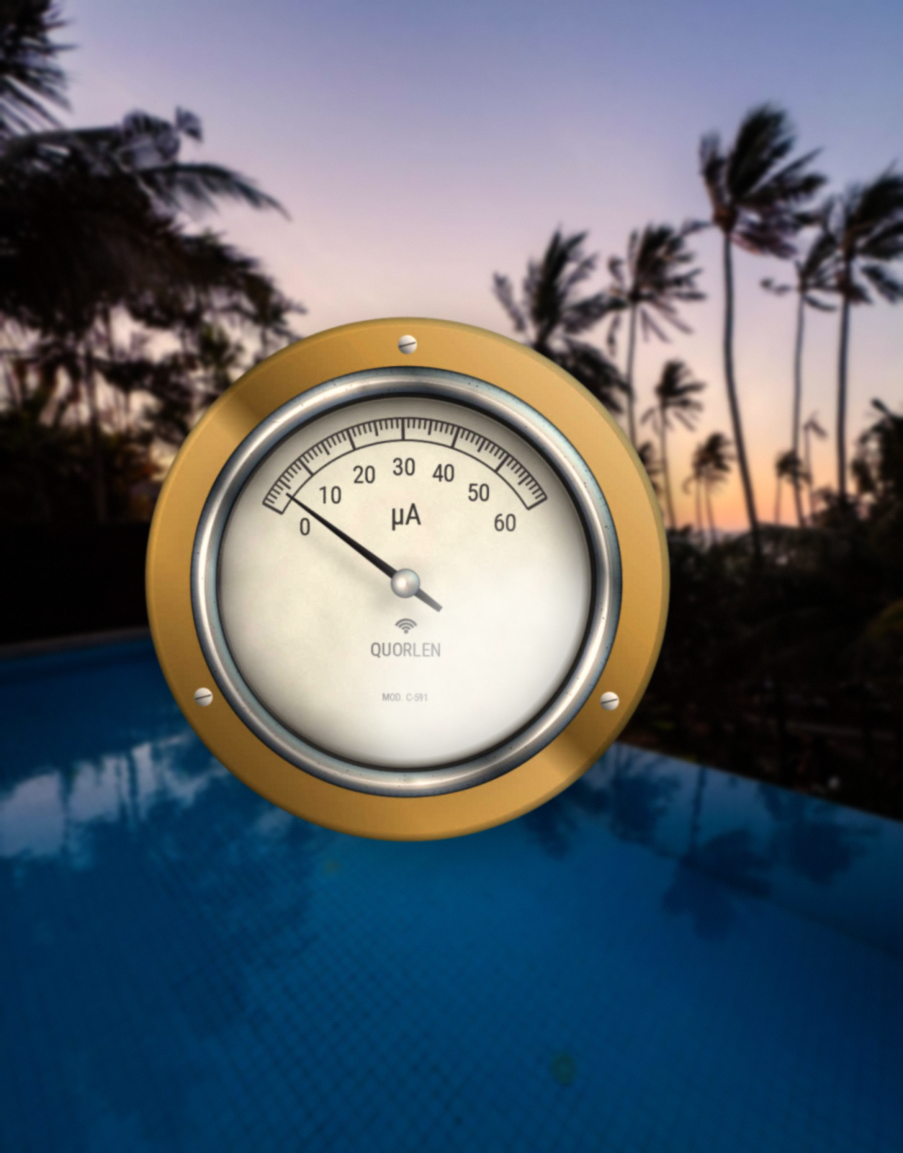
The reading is 4µA
